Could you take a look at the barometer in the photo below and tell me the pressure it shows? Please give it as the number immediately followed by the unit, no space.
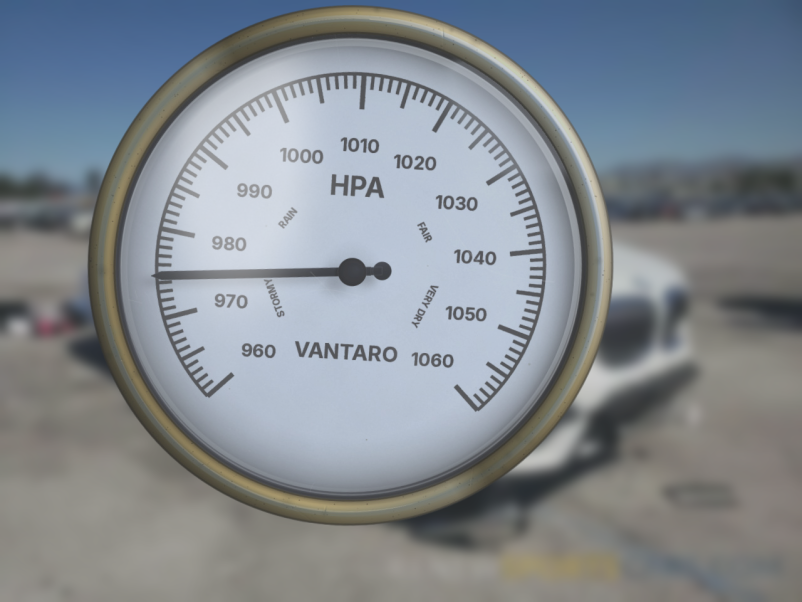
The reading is 975hPa
